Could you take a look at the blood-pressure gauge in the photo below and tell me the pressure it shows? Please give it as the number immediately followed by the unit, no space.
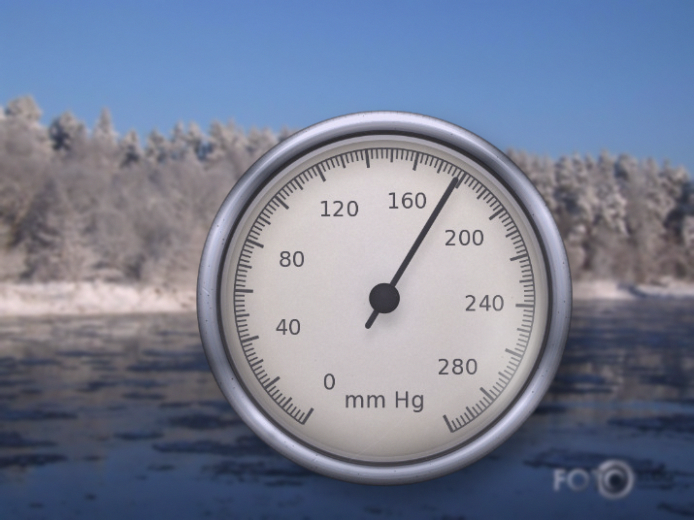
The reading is 178mmHg
